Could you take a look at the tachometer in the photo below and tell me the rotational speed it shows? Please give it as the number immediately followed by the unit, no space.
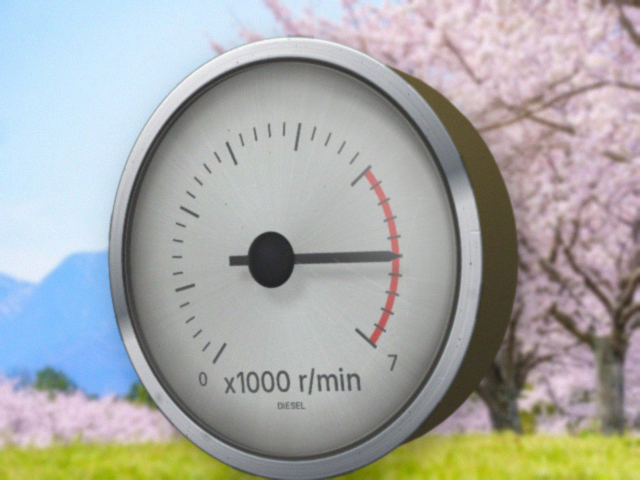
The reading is 6000rpm
